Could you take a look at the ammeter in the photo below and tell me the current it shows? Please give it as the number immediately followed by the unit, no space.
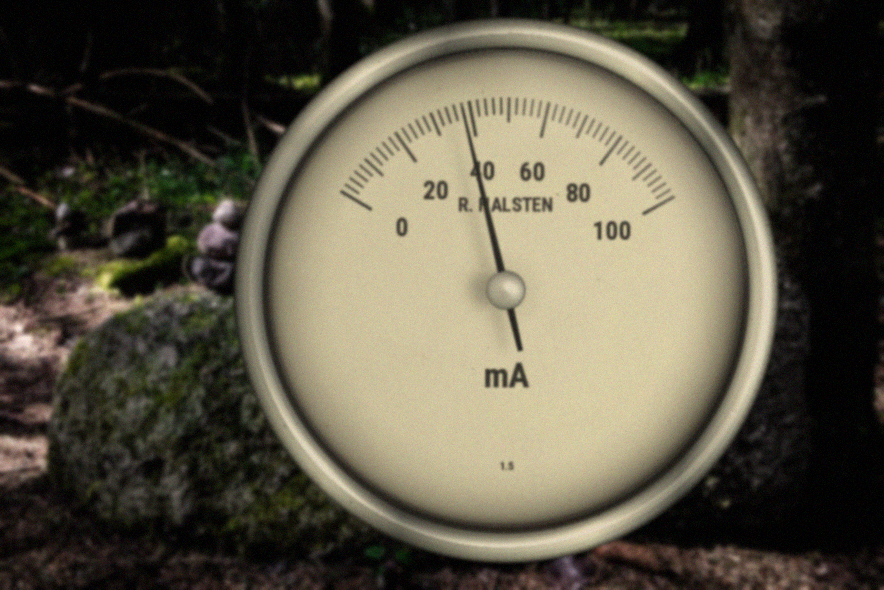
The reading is 38mA
